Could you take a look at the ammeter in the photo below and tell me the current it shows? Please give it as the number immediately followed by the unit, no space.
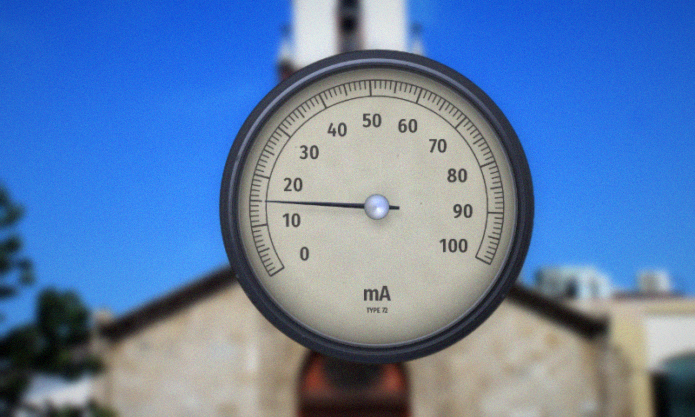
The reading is 15mA
